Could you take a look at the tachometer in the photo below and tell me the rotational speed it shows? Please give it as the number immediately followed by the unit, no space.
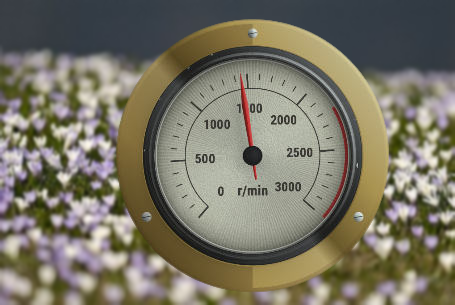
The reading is 1450rpm
